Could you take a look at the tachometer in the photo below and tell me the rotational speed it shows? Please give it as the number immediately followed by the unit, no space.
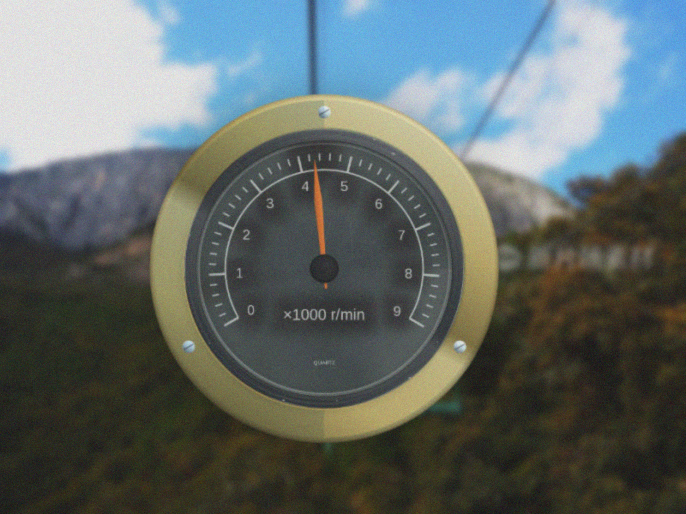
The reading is 4300rpm
